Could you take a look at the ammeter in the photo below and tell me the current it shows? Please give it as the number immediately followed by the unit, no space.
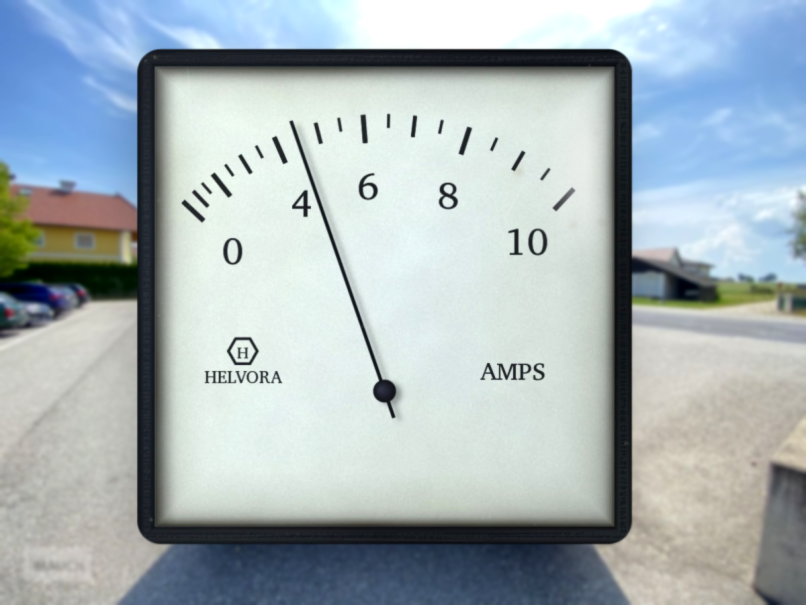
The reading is 4.5A
